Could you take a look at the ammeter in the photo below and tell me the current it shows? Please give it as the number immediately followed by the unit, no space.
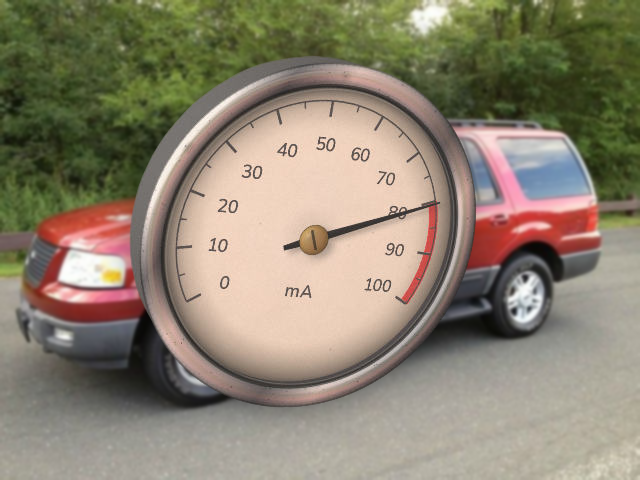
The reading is 80mA
